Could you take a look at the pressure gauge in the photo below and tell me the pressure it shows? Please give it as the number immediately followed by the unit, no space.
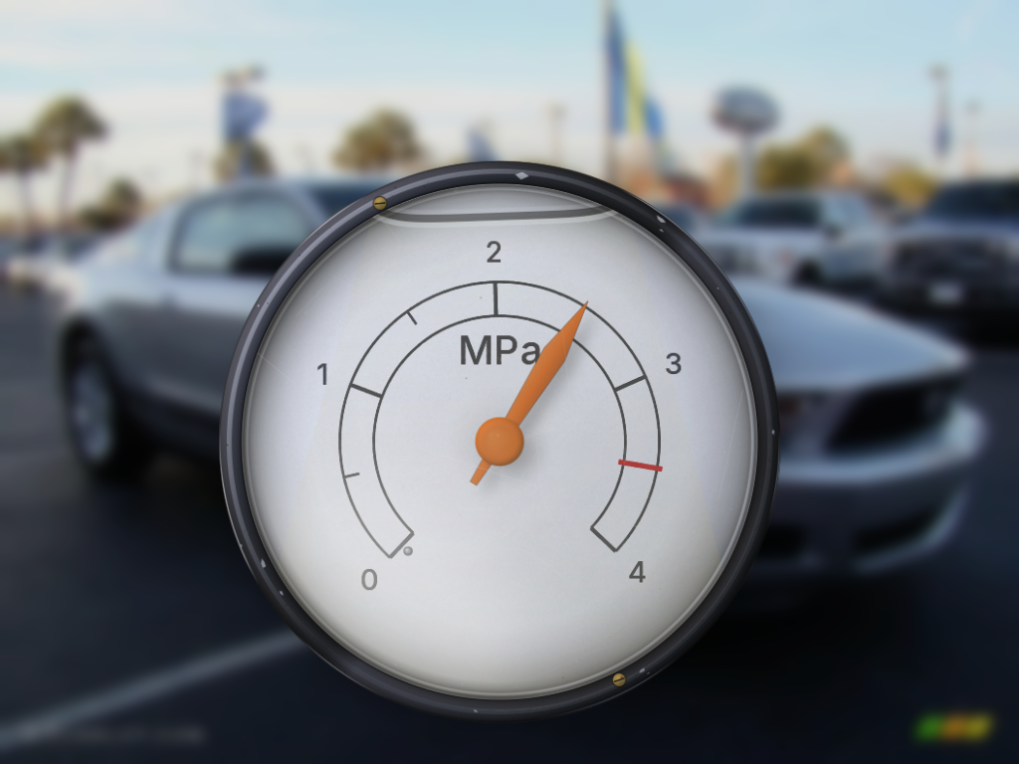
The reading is 2.5MPa
